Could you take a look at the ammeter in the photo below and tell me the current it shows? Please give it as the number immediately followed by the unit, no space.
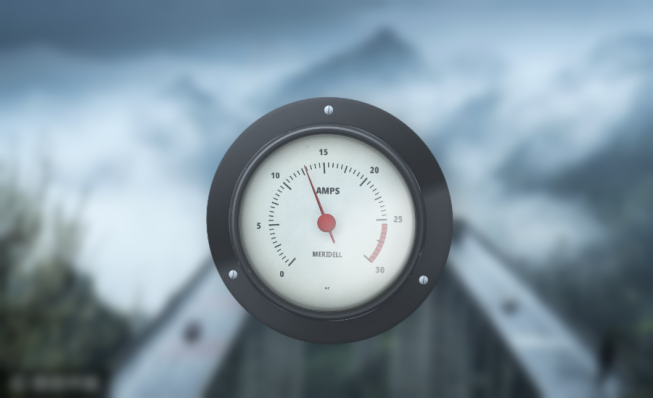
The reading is 13A
